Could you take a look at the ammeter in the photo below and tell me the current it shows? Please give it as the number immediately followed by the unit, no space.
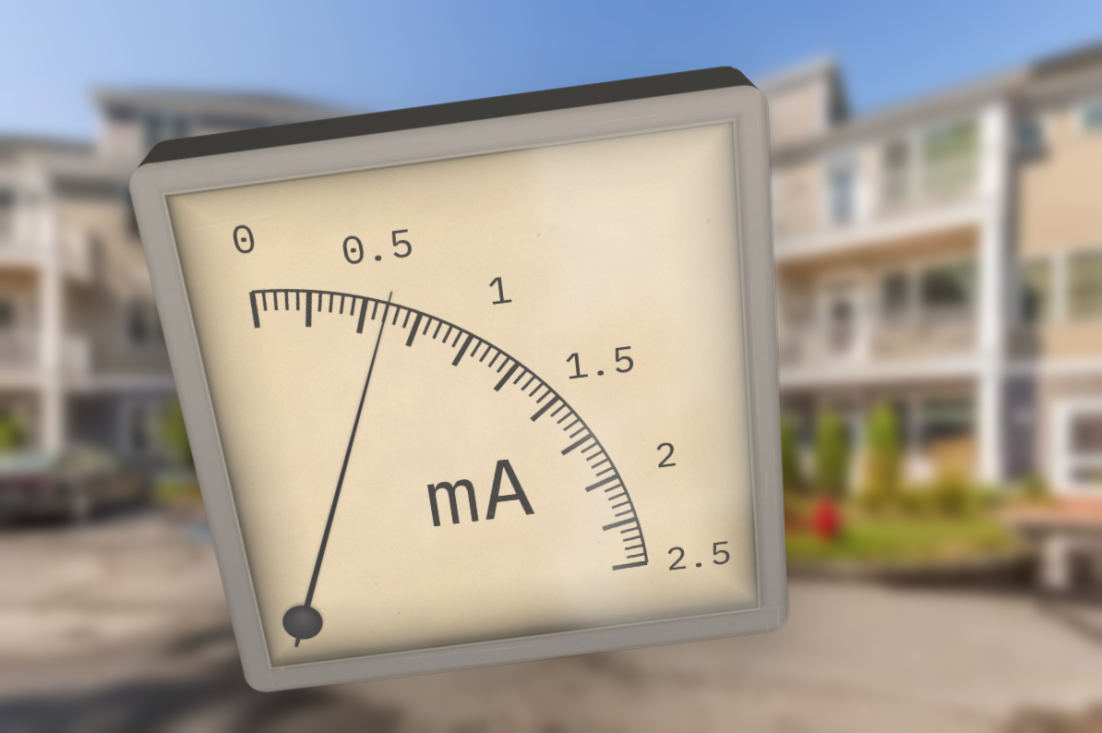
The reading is 0.6mA
